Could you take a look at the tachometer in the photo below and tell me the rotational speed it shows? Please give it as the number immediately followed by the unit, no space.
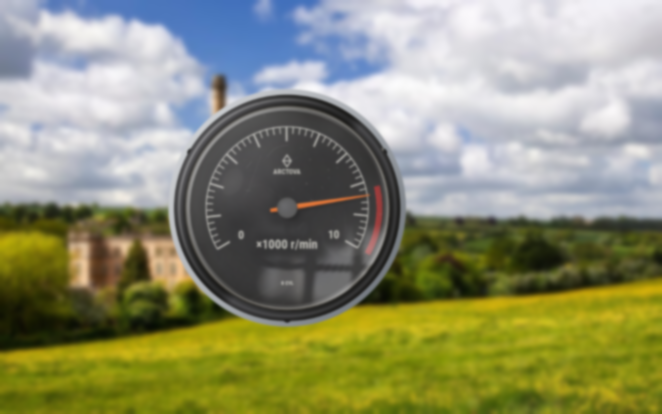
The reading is 8400rpm
